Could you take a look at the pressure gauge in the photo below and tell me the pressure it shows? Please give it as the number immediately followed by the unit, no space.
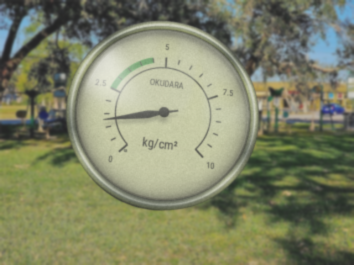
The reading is 1.25kg/cm²
